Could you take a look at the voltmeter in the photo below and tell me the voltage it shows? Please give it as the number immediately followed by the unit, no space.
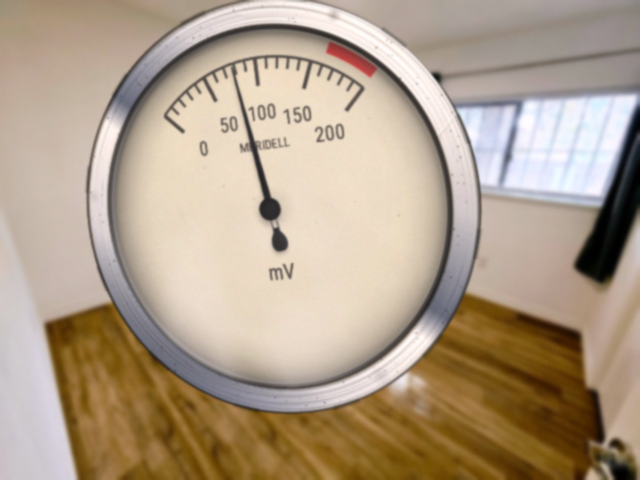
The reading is 80mV
